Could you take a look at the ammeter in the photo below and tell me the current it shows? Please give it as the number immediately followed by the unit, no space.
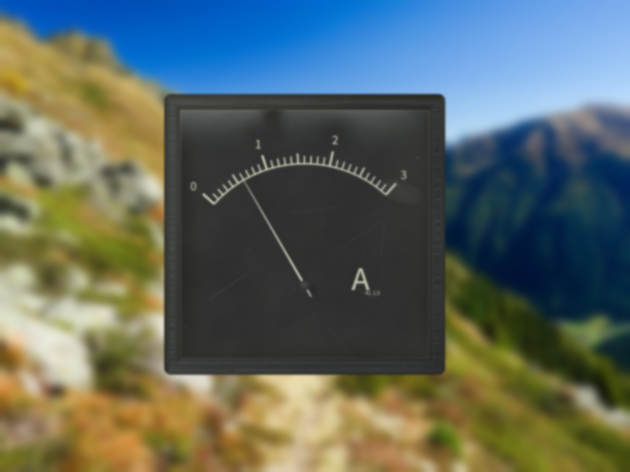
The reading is 0.6A
